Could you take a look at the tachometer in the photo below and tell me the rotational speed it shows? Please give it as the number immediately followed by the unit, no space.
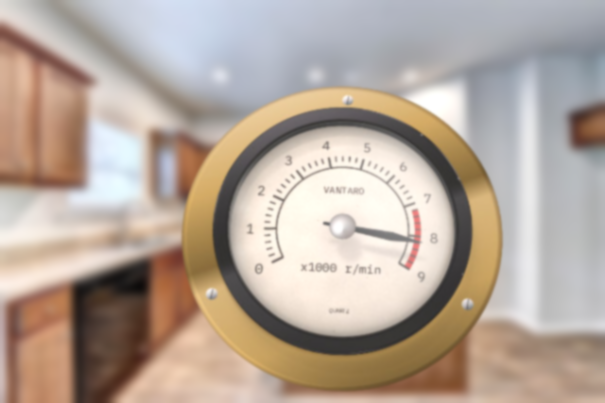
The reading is 8200rpm
